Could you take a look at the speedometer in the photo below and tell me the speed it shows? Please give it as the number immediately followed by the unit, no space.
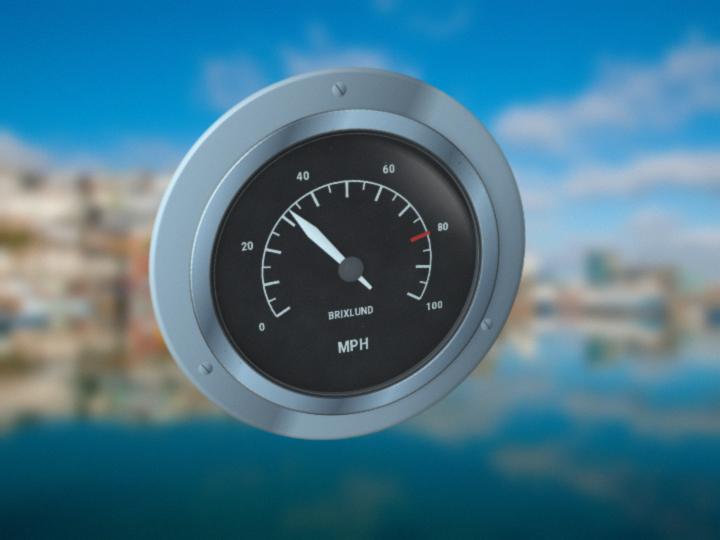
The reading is 32.5mph
